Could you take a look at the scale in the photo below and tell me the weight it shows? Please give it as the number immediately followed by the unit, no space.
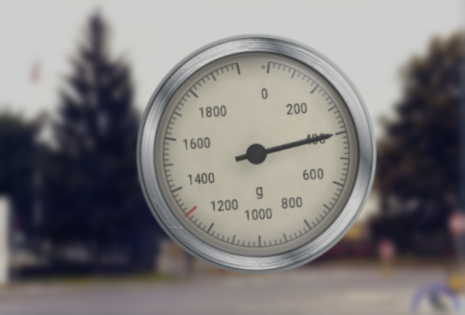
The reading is 400g
